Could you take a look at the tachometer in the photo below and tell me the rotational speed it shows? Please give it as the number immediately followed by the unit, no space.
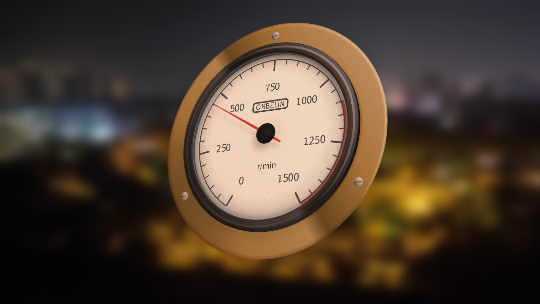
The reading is 450rpm
